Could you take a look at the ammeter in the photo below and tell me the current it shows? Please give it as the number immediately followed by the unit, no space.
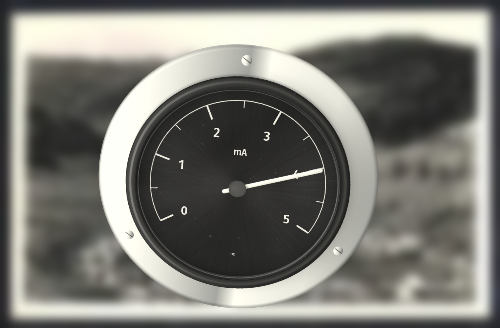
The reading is 4mA
